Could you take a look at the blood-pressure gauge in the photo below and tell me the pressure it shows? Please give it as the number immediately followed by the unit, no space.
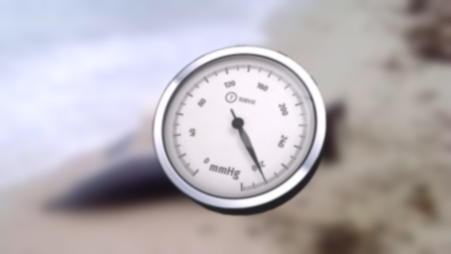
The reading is 280mmHg
